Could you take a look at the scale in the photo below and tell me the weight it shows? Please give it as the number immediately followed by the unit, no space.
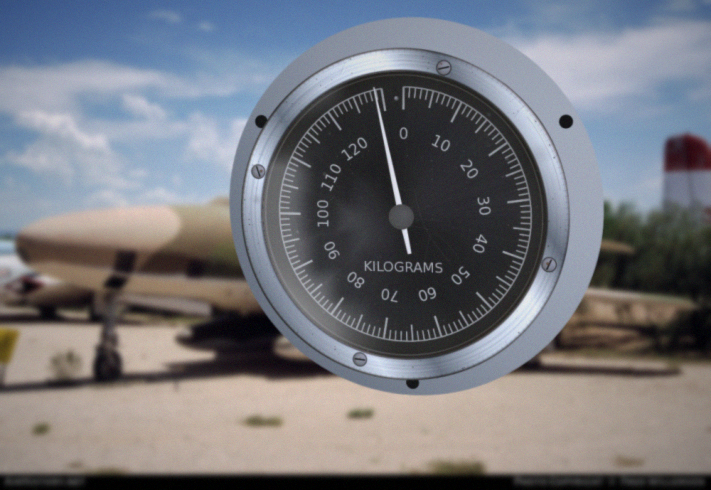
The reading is 129kg
